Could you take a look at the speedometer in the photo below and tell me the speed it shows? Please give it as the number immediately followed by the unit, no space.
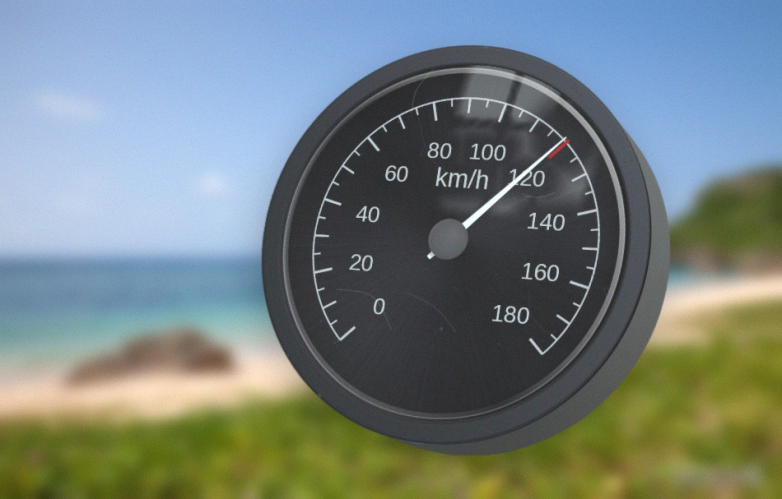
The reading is 120km/h
